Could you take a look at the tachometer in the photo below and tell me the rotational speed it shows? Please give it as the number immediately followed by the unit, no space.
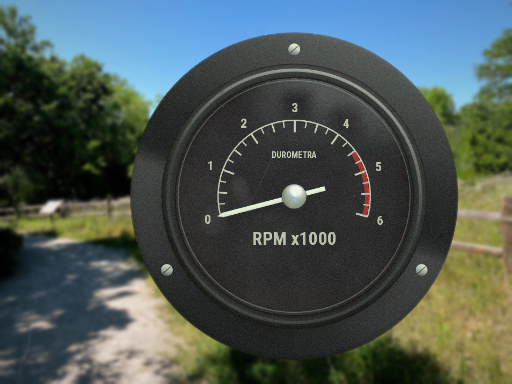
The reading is 0rpm
